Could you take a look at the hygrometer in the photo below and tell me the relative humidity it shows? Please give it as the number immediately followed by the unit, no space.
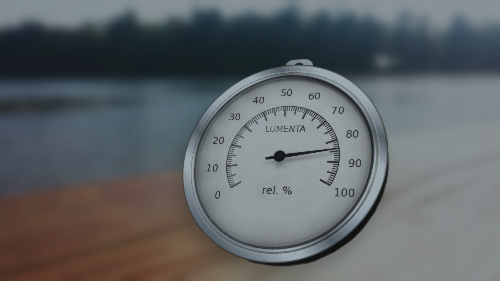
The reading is 85%
